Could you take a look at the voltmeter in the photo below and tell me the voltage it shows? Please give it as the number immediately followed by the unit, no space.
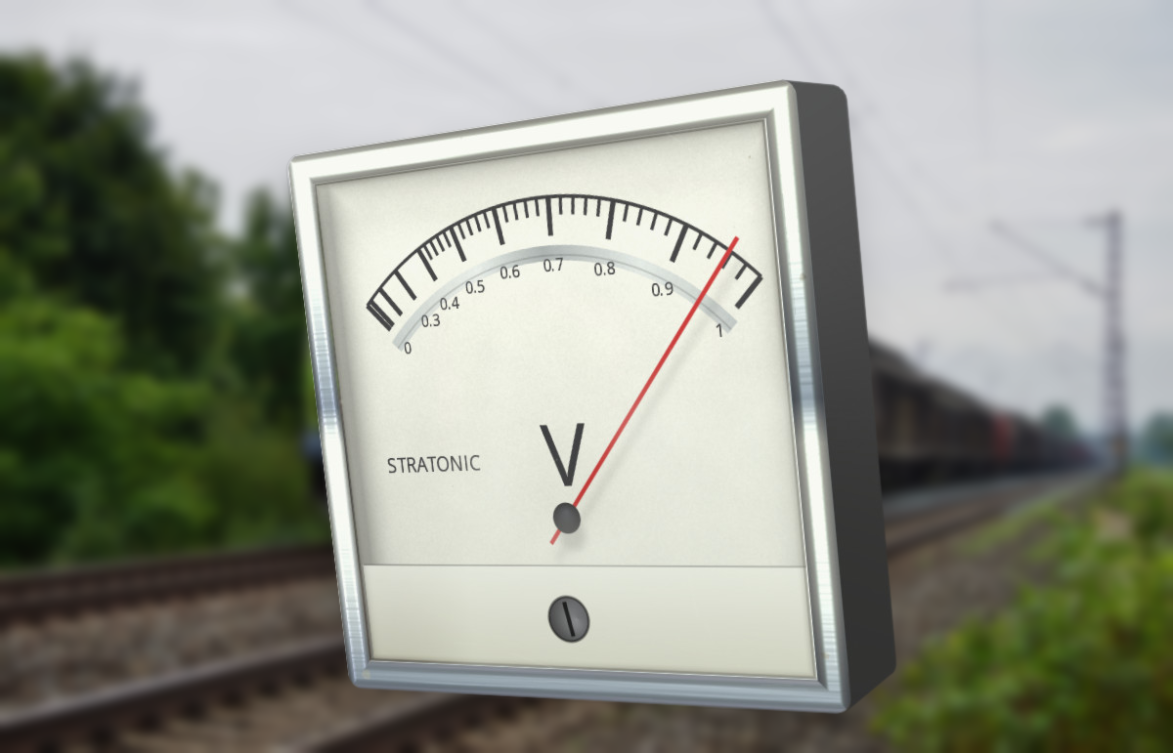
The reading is 0.96V
